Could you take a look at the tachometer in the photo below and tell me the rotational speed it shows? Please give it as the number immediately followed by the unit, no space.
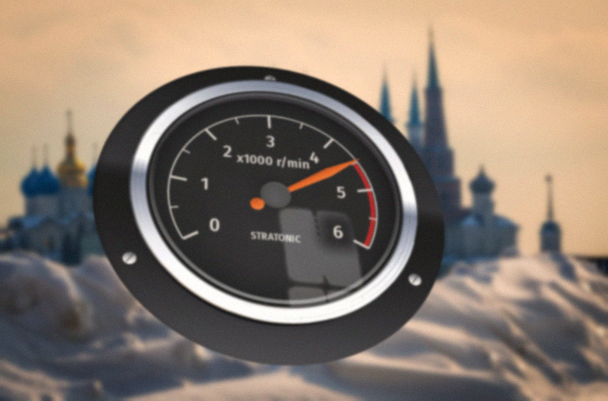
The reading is 4500rpm
